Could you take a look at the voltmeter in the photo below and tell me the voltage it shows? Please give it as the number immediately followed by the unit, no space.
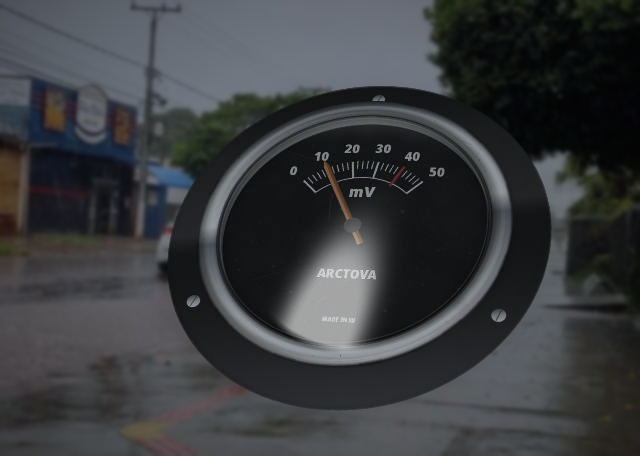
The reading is 10mV
